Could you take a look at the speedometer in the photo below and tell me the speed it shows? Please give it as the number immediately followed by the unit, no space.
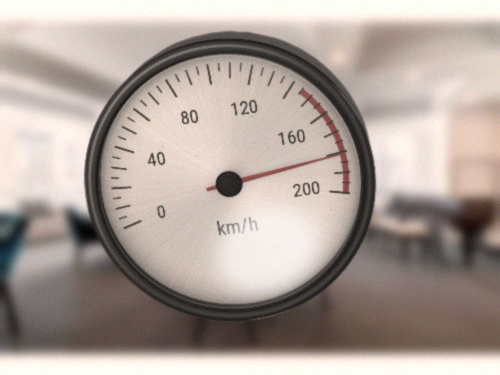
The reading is 180km/h
